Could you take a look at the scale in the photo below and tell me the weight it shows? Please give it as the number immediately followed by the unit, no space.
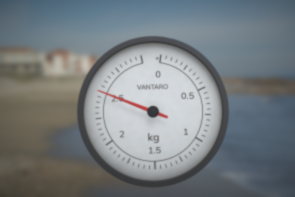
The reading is 2.5kg
